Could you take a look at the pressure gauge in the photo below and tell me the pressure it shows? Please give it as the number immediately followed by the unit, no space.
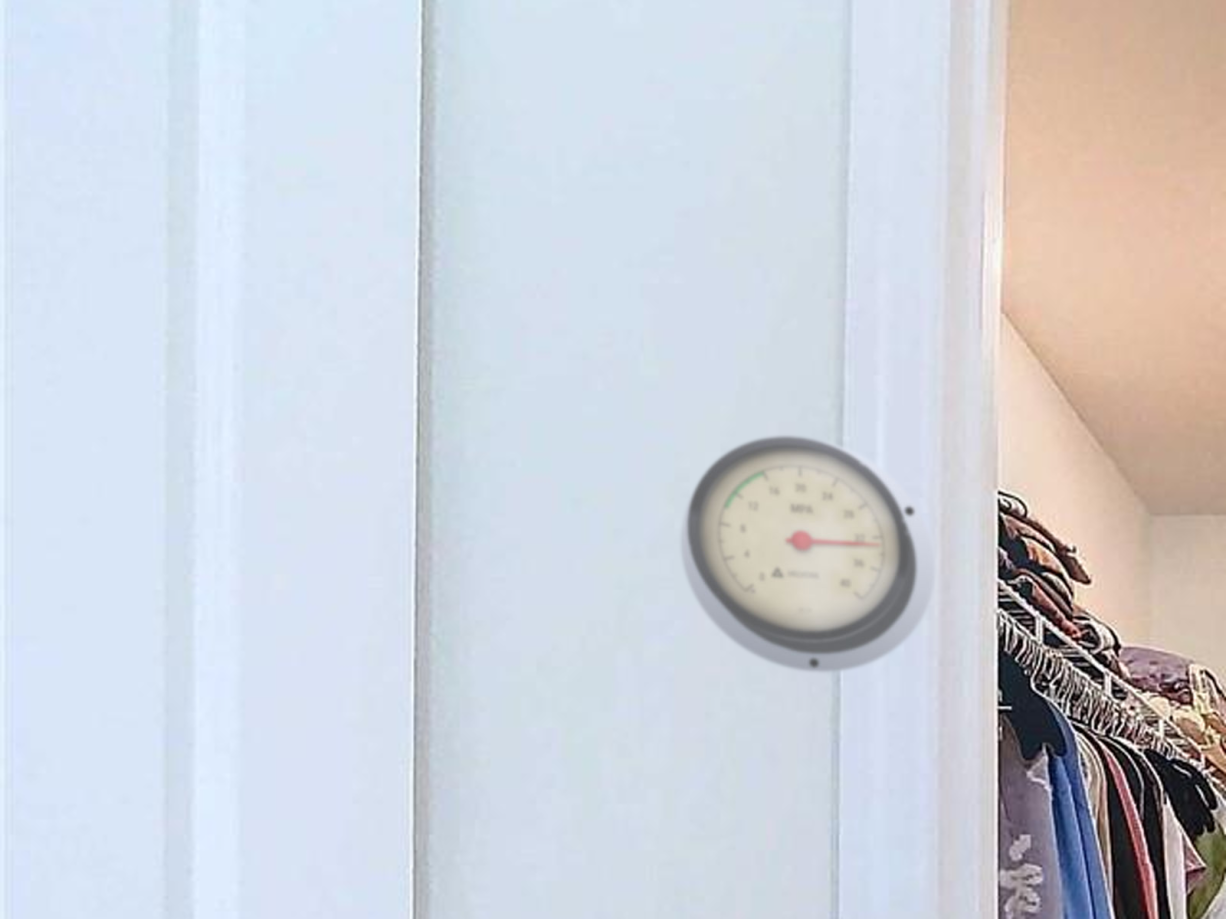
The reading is 33MPa
